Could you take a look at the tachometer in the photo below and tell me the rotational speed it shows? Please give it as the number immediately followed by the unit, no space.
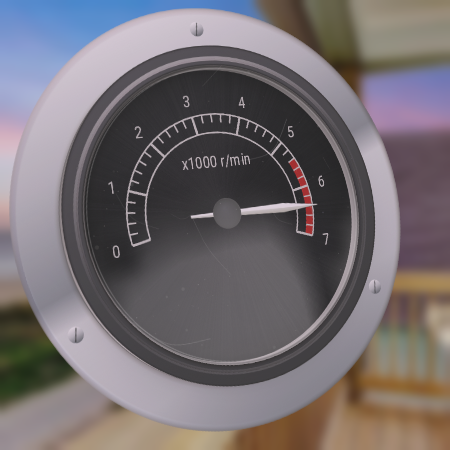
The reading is 6400rpm
